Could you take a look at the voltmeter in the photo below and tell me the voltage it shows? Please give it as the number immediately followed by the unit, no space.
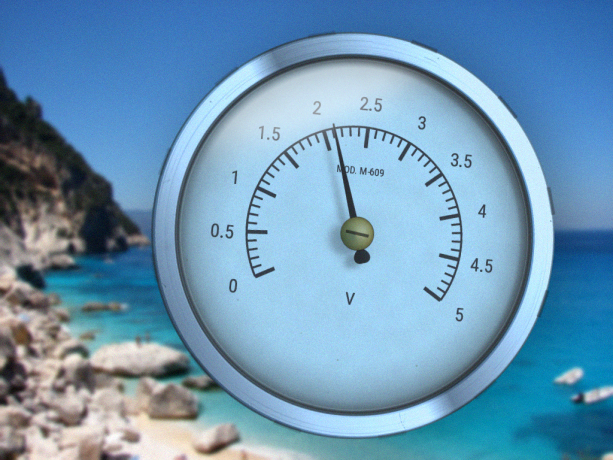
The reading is 2.1V
